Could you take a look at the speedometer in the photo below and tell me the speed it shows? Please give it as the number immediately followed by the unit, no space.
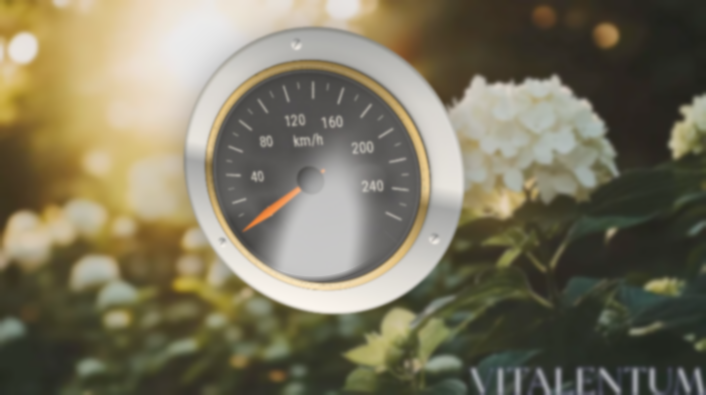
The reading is 0km/h
